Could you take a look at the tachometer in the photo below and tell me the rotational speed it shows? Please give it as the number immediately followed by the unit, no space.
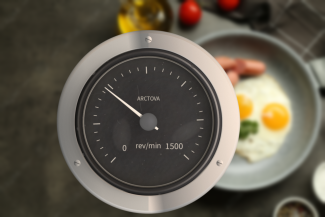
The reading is 475rpm
